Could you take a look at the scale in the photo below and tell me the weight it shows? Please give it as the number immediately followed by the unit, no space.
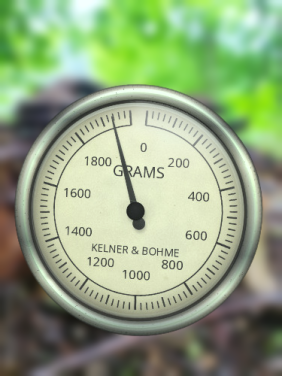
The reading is 1940g
